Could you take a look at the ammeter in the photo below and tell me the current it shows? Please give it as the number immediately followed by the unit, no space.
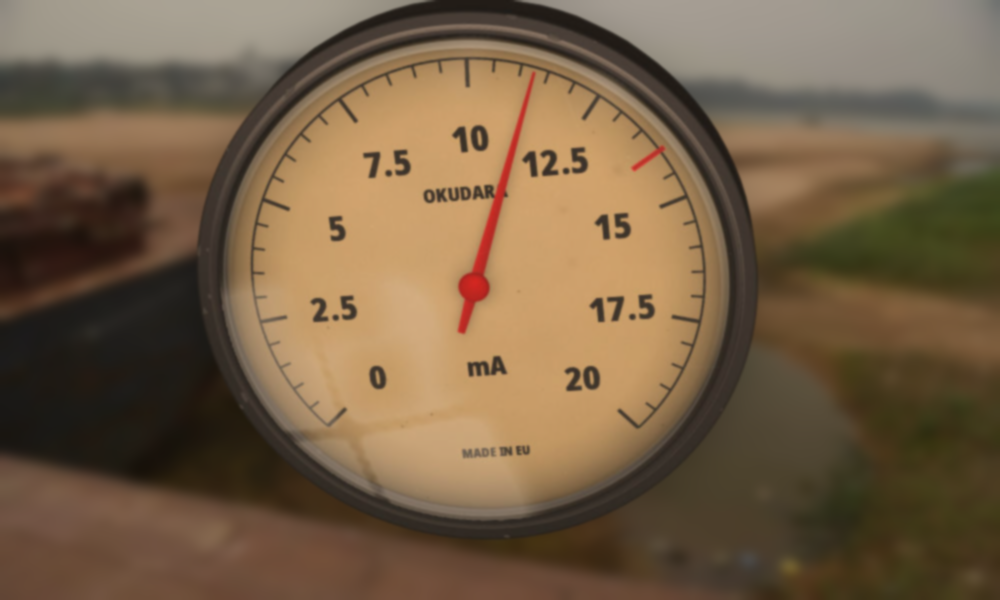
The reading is 11.25mA
